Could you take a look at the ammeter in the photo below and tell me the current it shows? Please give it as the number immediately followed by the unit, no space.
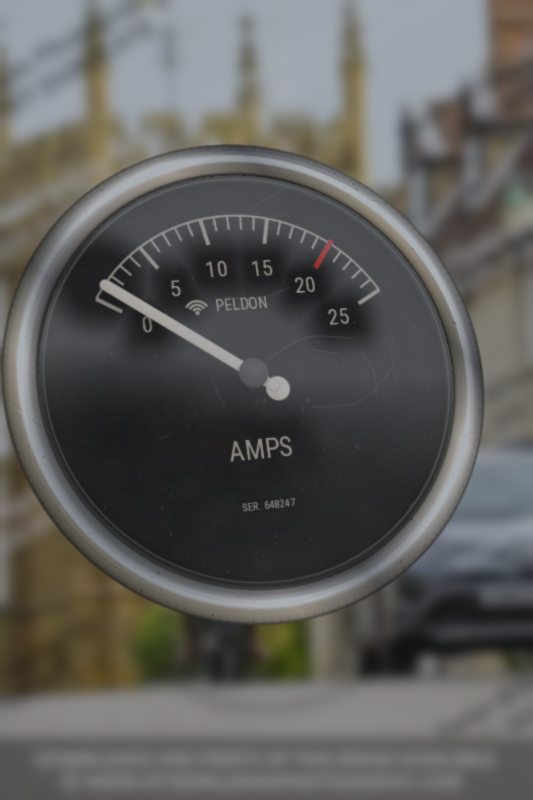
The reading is 1A
